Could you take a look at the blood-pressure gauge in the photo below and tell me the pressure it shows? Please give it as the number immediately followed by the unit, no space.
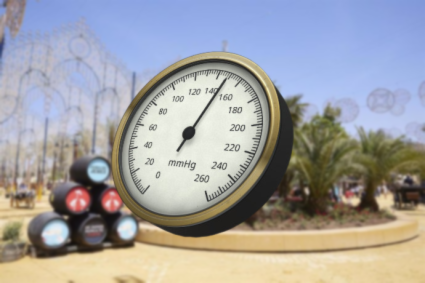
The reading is 150mmHg
